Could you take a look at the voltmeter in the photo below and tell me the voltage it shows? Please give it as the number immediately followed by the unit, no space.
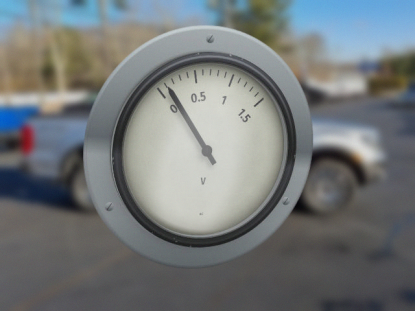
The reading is 0.1V
